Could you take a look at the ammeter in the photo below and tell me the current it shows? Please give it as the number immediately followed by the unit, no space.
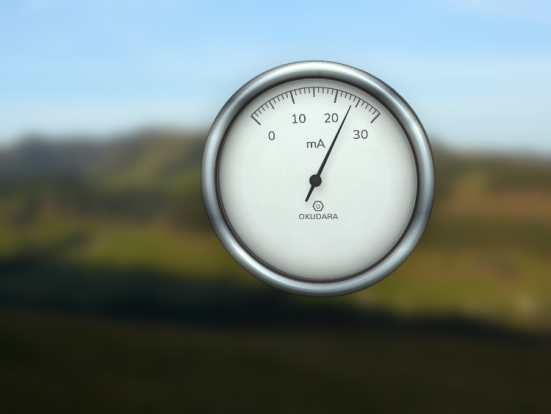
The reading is 24mA
